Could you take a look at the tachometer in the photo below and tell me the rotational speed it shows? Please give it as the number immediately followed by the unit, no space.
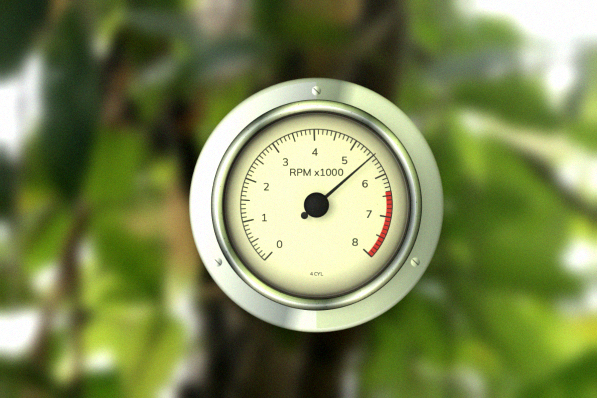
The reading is 5500rpm
